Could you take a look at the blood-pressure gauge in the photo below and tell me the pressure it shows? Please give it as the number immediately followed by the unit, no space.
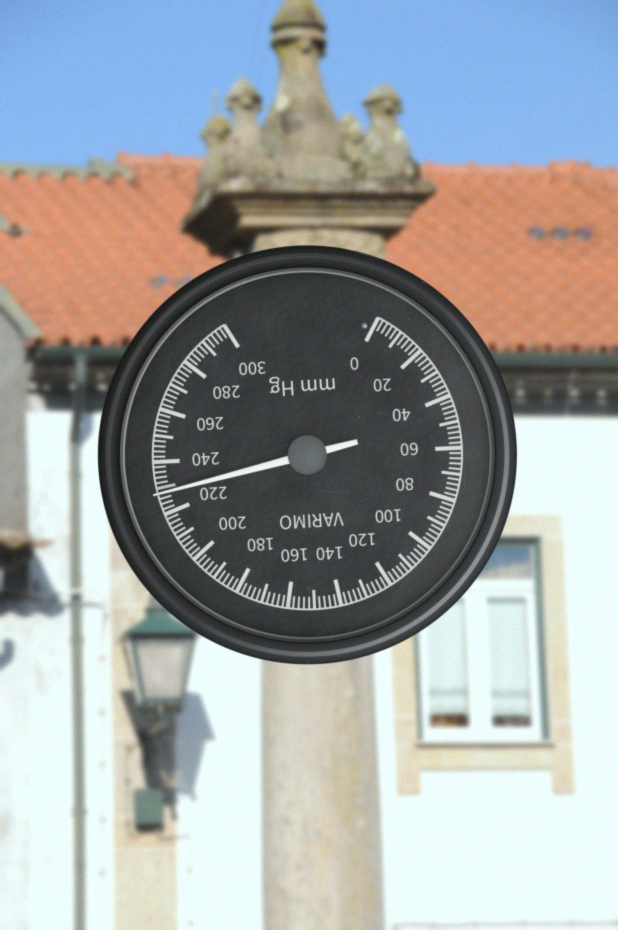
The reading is 228mmHg
